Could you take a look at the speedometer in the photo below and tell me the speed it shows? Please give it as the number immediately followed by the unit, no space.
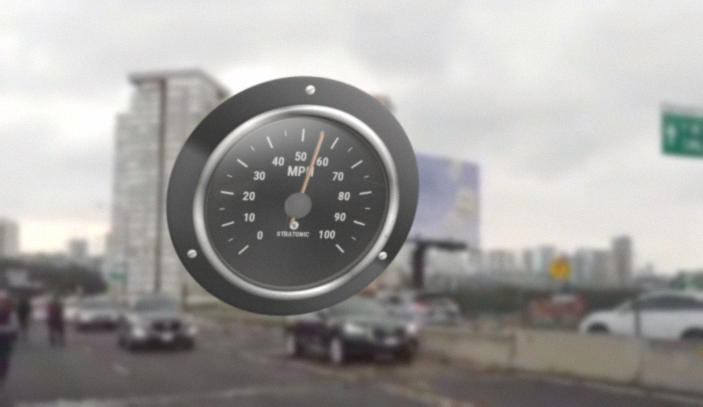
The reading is 55mph
